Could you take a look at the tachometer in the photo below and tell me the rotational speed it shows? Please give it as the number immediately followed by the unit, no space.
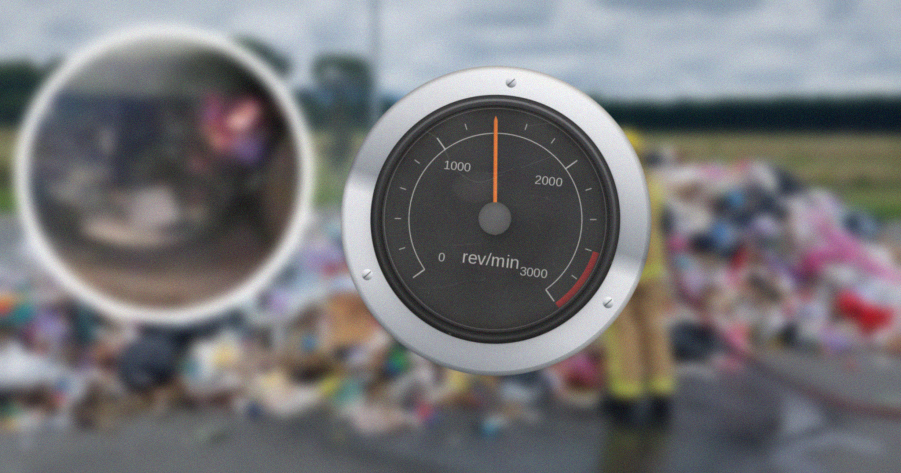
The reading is 1400rpm
